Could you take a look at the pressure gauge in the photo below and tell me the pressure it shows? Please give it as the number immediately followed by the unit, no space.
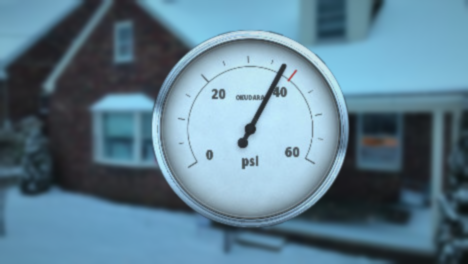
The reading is 37.5psi
